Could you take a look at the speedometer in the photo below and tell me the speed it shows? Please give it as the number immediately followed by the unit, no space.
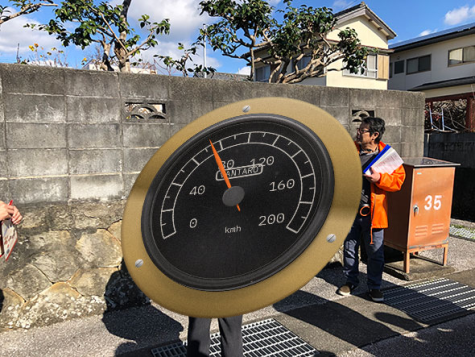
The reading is 75km/h
